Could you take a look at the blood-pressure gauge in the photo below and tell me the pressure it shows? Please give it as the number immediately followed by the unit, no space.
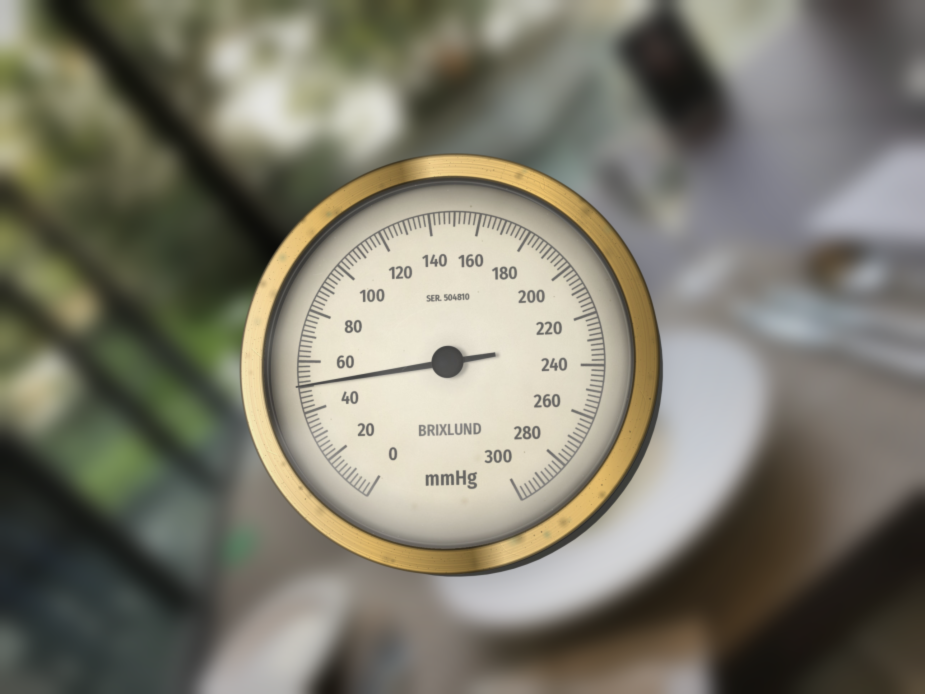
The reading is 50mmHg
